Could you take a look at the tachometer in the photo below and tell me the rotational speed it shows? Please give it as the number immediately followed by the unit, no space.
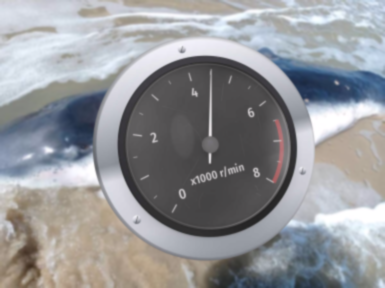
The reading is 4500rpm
